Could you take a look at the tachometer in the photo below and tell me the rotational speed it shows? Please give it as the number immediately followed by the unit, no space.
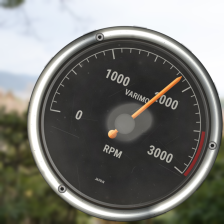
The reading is 1850rpm
